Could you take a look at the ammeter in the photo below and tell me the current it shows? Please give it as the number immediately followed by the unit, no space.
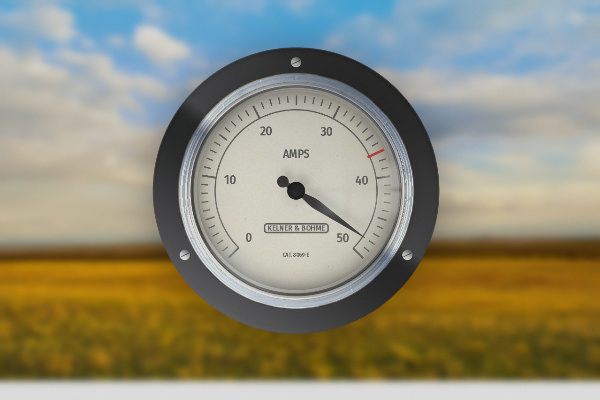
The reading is 48A
